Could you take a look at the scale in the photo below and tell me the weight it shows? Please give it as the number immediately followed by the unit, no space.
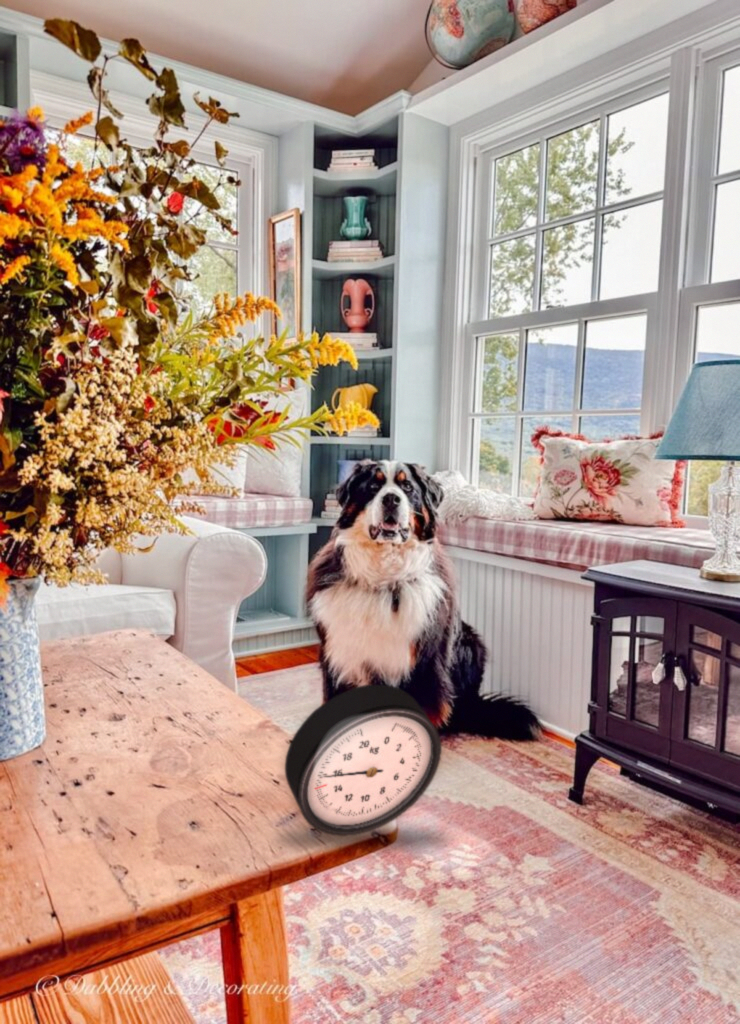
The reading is 16kg
